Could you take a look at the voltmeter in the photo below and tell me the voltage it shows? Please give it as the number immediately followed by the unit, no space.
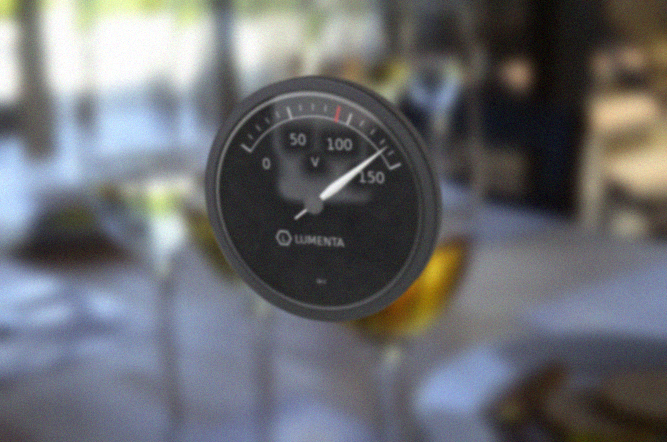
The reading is 135V
